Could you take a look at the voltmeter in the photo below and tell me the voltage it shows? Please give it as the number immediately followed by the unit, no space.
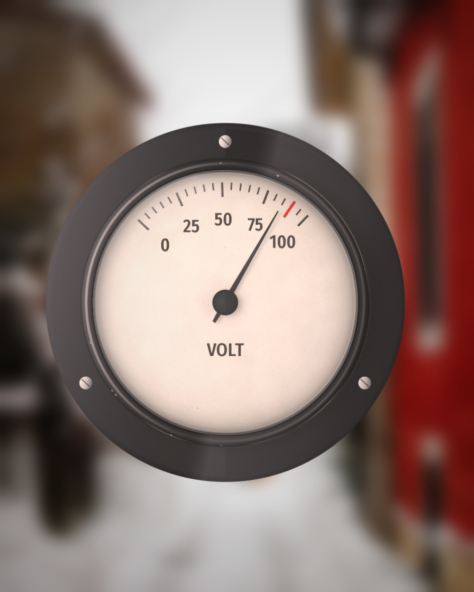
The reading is 85V
